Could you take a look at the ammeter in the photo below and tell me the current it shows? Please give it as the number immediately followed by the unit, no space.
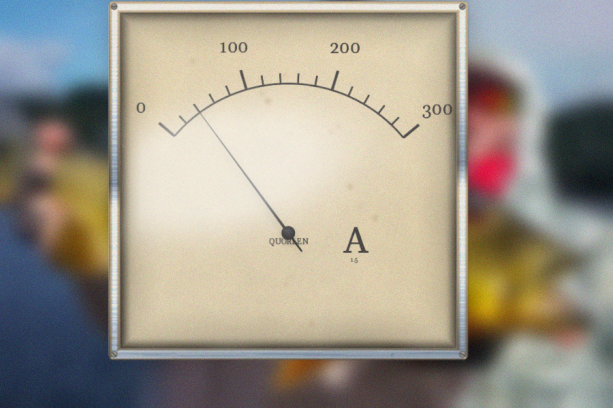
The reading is 40A
